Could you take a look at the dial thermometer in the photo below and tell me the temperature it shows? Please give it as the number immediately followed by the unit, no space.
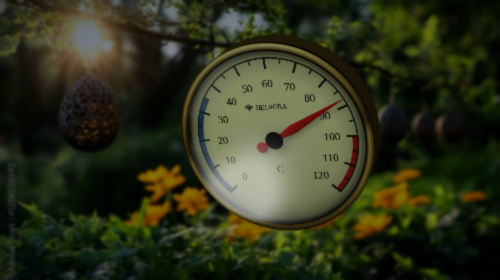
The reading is 87.5°C
